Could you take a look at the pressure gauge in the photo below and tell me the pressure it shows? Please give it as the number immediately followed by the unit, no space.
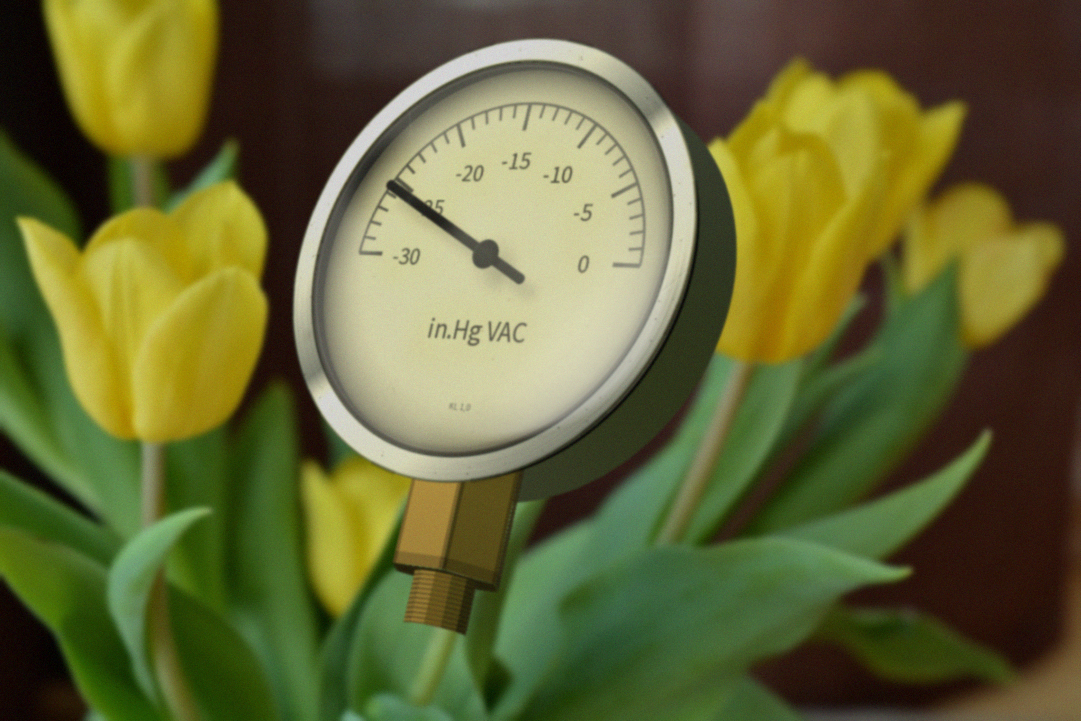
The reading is -25.5inHg
